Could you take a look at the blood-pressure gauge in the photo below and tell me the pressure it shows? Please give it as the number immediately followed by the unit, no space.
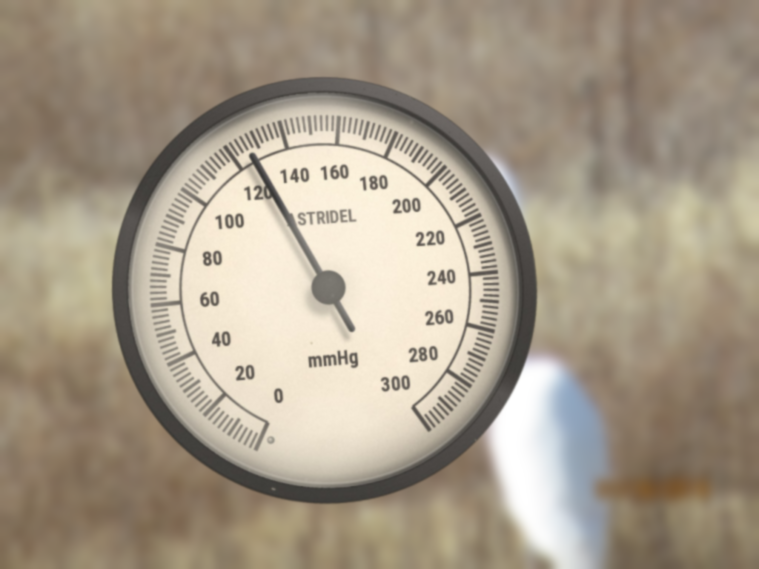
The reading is 126mmHg
